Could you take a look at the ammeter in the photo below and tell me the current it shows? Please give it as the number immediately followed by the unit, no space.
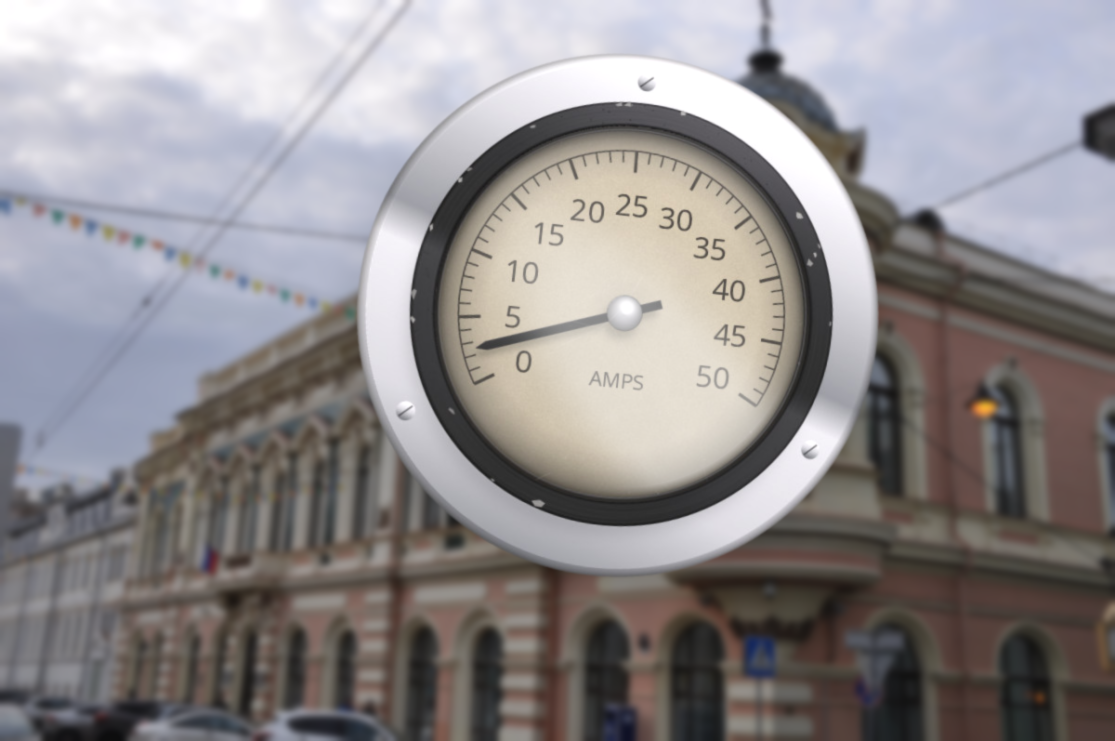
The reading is 2.5A
